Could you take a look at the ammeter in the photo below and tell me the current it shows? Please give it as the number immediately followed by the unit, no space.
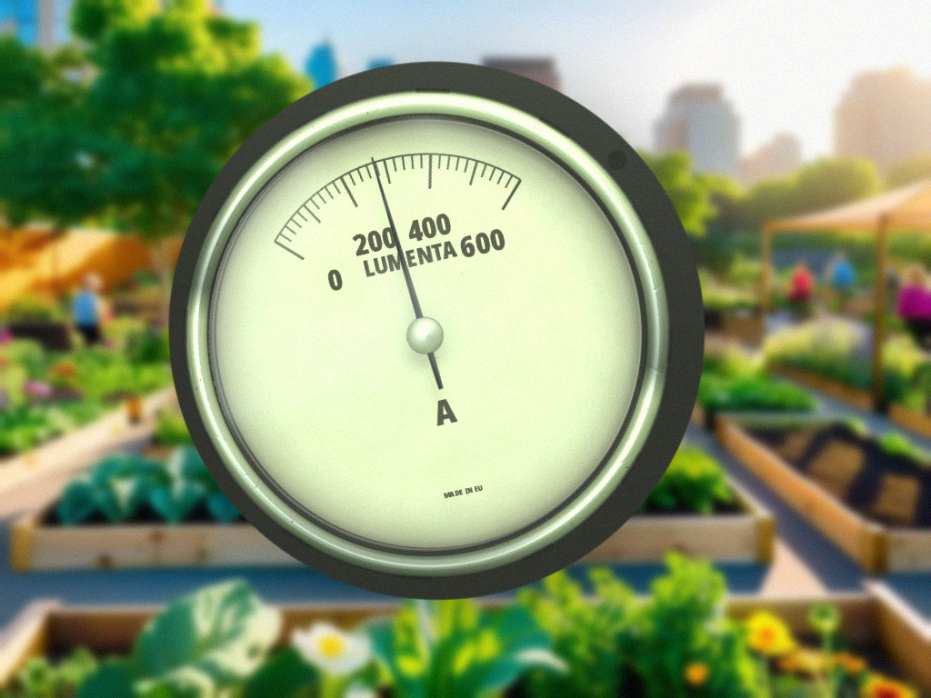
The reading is 280A
